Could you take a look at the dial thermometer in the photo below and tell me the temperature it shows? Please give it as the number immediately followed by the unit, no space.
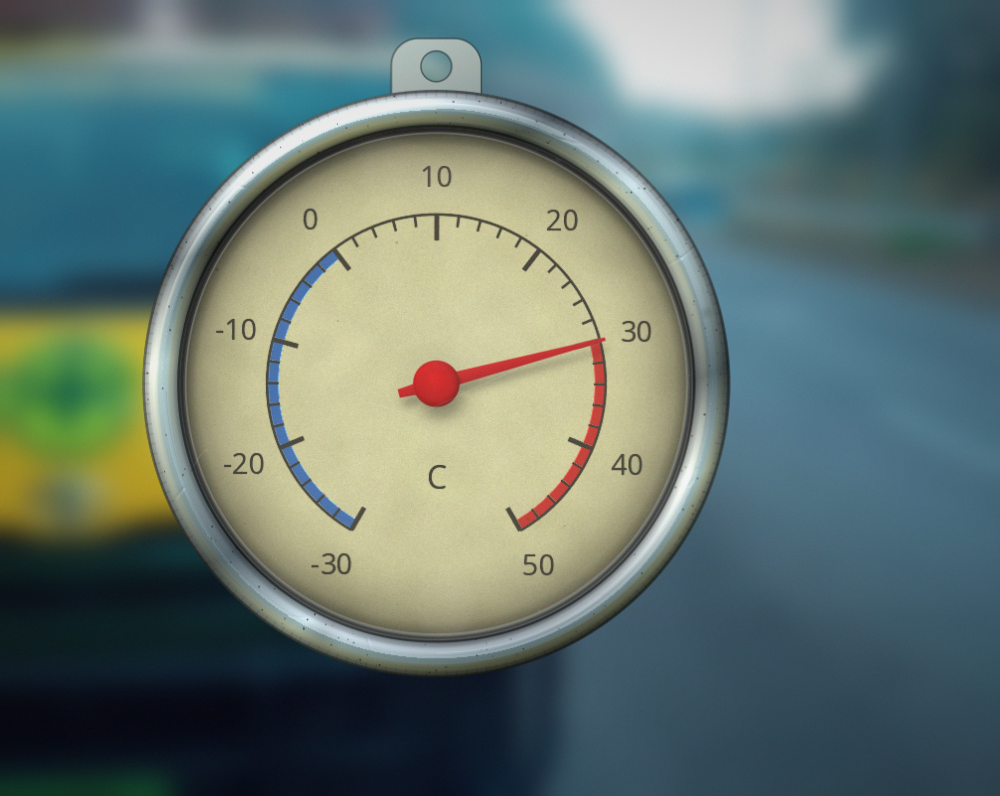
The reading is 30°C
